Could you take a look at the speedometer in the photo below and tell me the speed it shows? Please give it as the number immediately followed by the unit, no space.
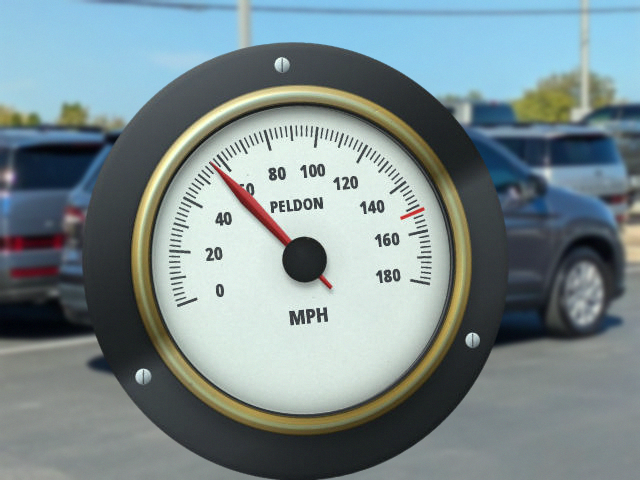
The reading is 56mph
